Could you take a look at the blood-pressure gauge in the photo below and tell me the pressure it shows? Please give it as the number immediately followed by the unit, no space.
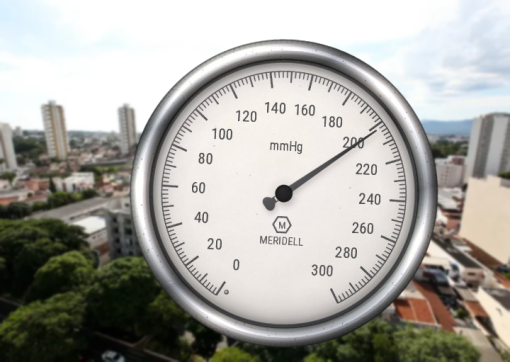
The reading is 202mmHg
